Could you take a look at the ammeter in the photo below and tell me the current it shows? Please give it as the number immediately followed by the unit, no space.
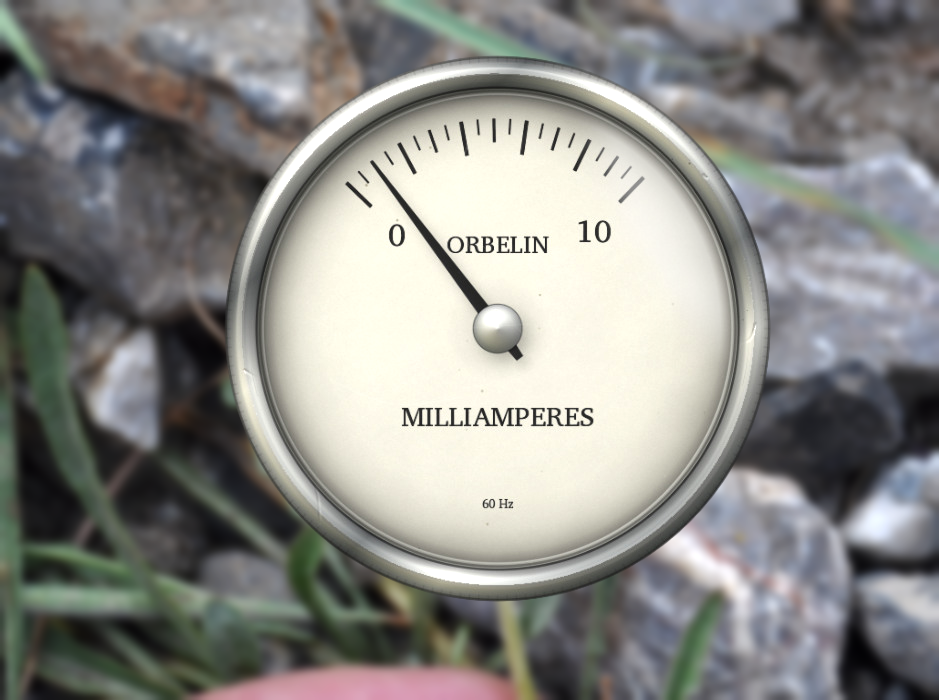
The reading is 1mA
